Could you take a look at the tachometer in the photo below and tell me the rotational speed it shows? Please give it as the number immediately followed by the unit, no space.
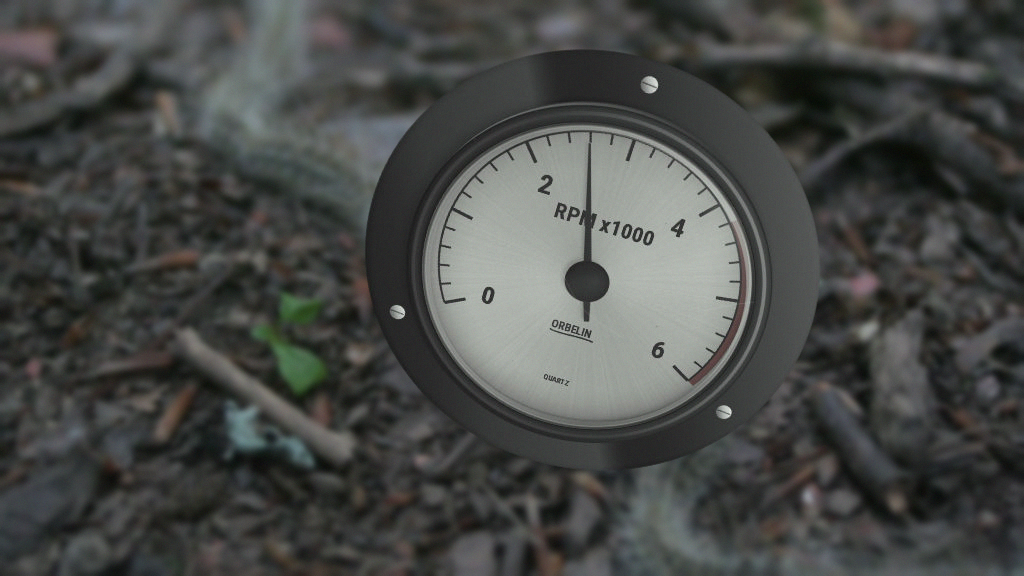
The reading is 2600rpm
